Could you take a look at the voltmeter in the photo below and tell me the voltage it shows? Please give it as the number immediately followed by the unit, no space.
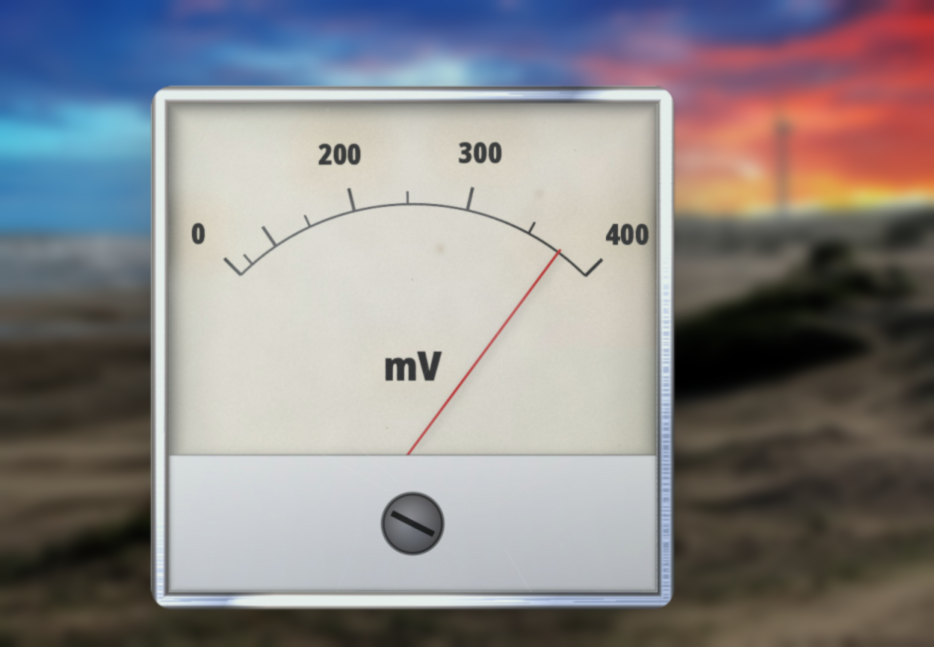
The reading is 375mV
